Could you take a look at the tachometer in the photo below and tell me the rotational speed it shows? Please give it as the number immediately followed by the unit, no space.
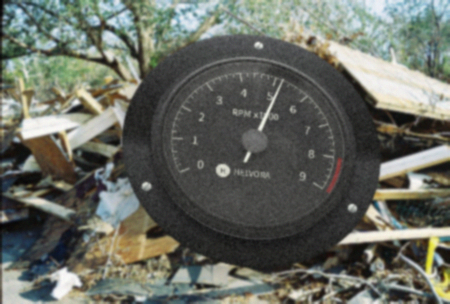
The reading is 5200rpm
